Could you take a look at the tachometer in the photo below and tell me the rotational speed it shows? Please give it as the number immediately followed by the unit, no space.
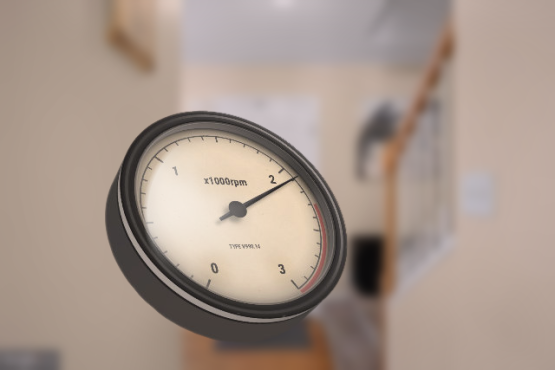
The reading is 2100rpm
